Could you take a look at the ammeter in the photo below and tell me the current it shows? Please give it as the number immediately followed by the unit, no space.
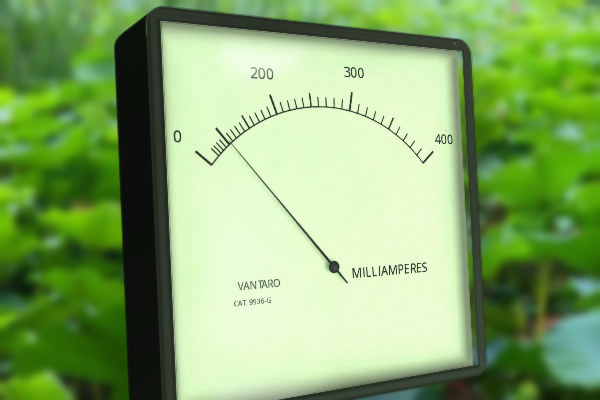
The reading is 100mA
